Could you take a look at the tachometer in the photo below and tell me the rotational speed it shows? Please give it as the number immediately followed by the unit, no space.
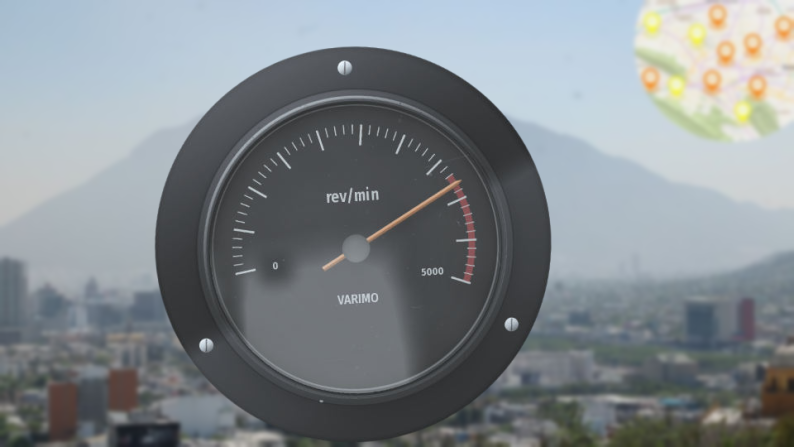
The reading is 3800rpm
